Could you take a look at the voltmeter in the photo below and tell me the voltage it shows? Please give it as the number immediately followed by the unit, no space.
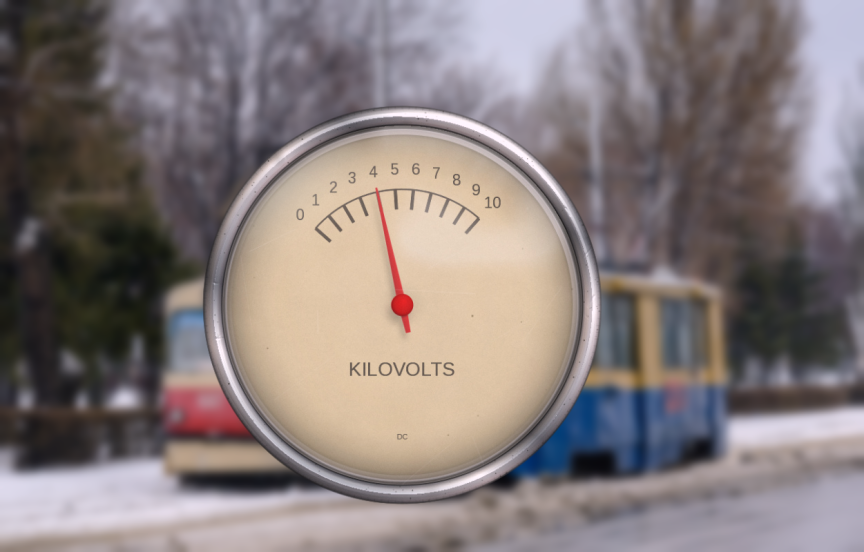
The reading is 4kV
